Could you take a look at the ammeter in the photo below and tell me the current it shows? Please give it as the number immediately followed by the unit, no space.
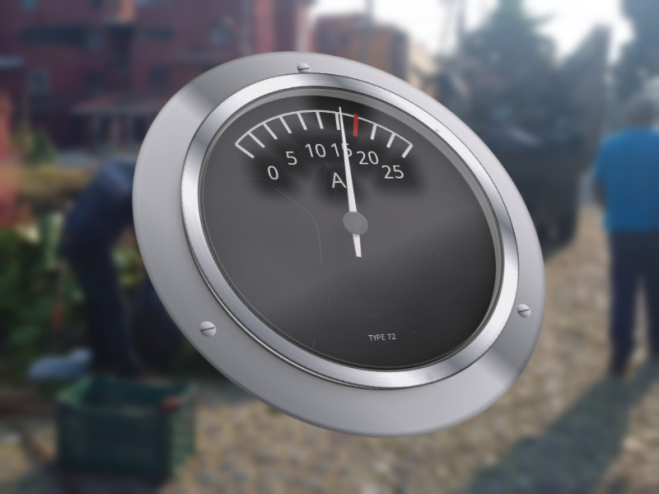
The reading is 15A
